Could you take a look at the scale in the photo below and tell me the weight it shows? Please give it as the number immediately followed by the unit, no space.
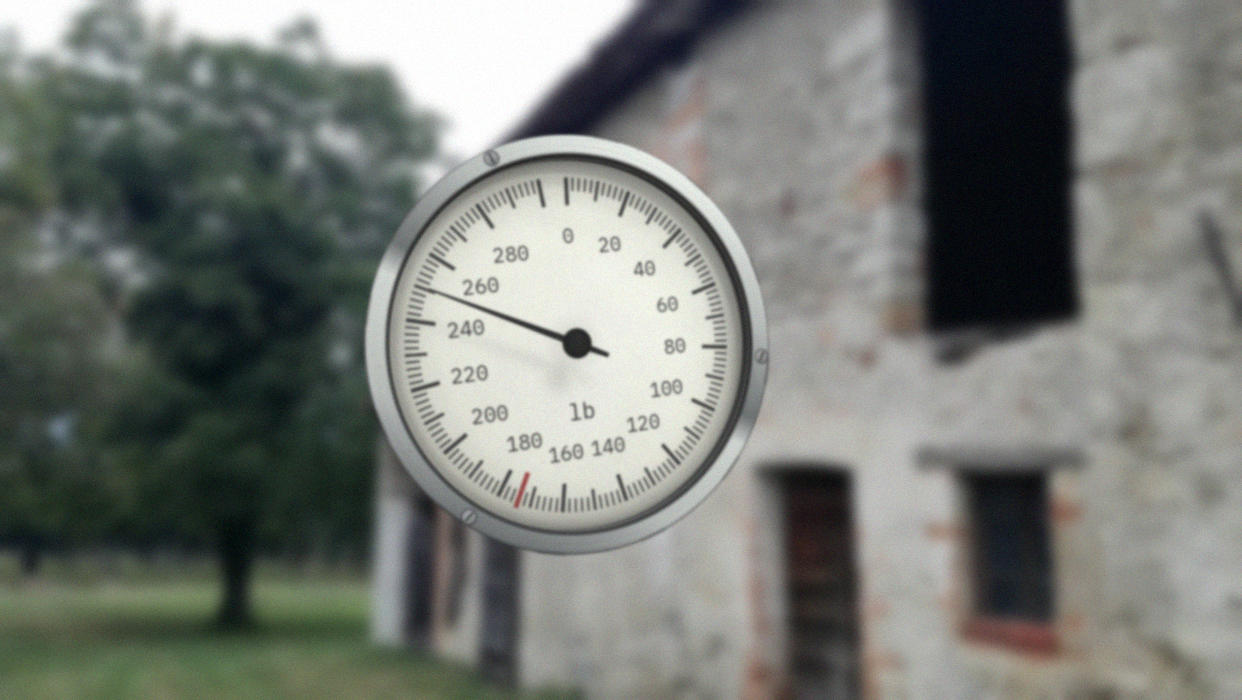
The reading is 250lb
